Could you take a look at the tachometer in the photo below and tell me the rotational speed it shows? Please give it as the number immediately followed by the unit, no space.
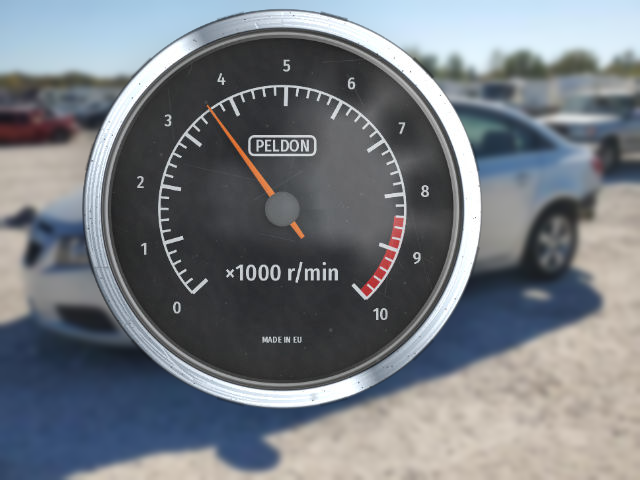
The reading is 3600rpm
